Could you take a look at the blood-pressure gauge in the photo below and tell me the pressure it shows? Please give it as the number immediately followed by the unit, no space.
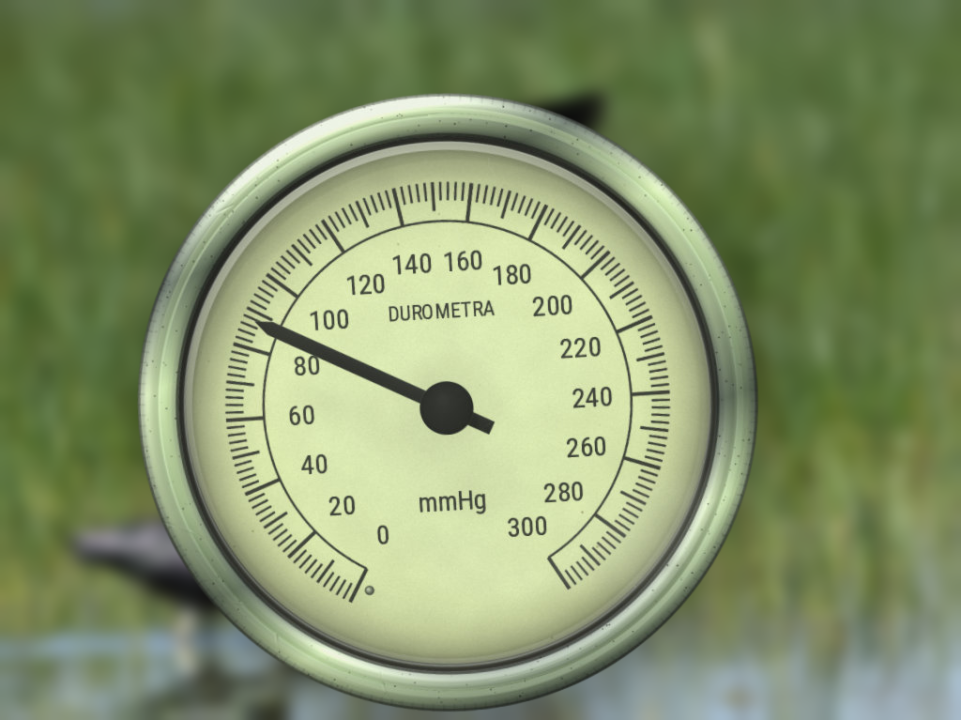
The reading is 88mmHg
